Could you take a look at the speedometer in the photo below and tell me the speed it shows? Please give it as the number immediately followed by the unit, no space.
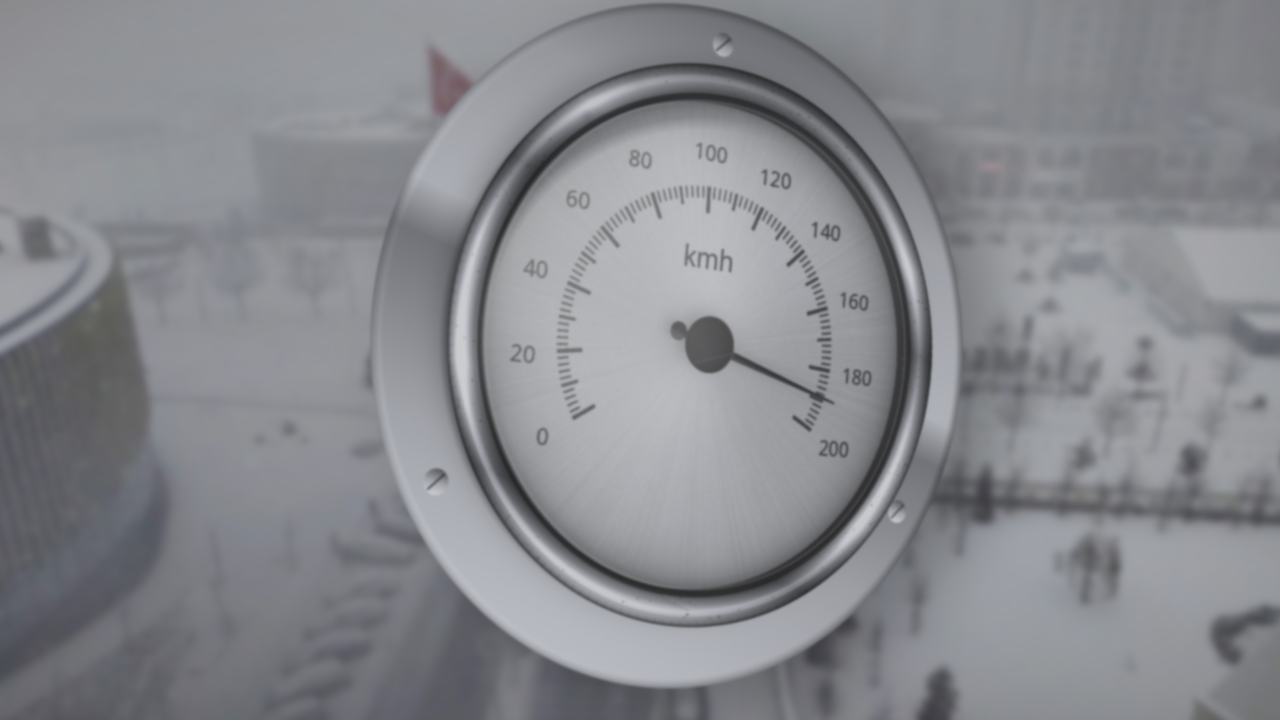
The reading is 190km/h
